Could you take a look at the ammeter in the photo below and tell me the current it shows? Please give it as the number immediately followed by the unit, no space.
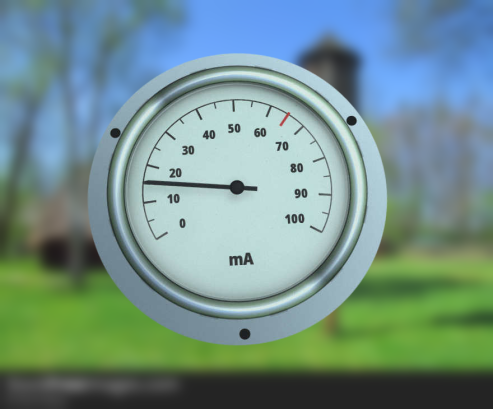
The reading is 15mA
